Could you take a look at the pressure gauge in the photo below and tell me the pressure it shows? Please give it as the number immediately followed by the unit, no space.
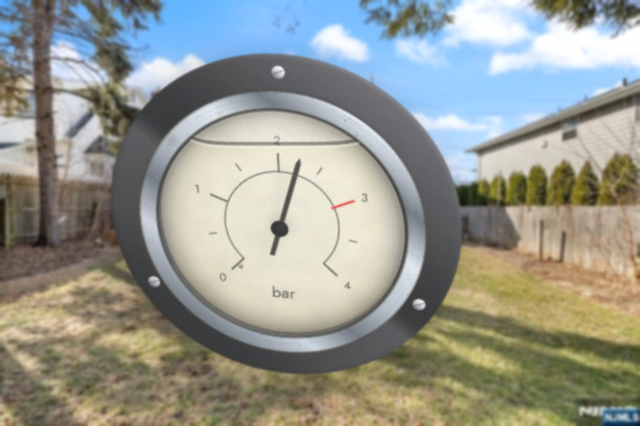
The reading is 2.25bar
